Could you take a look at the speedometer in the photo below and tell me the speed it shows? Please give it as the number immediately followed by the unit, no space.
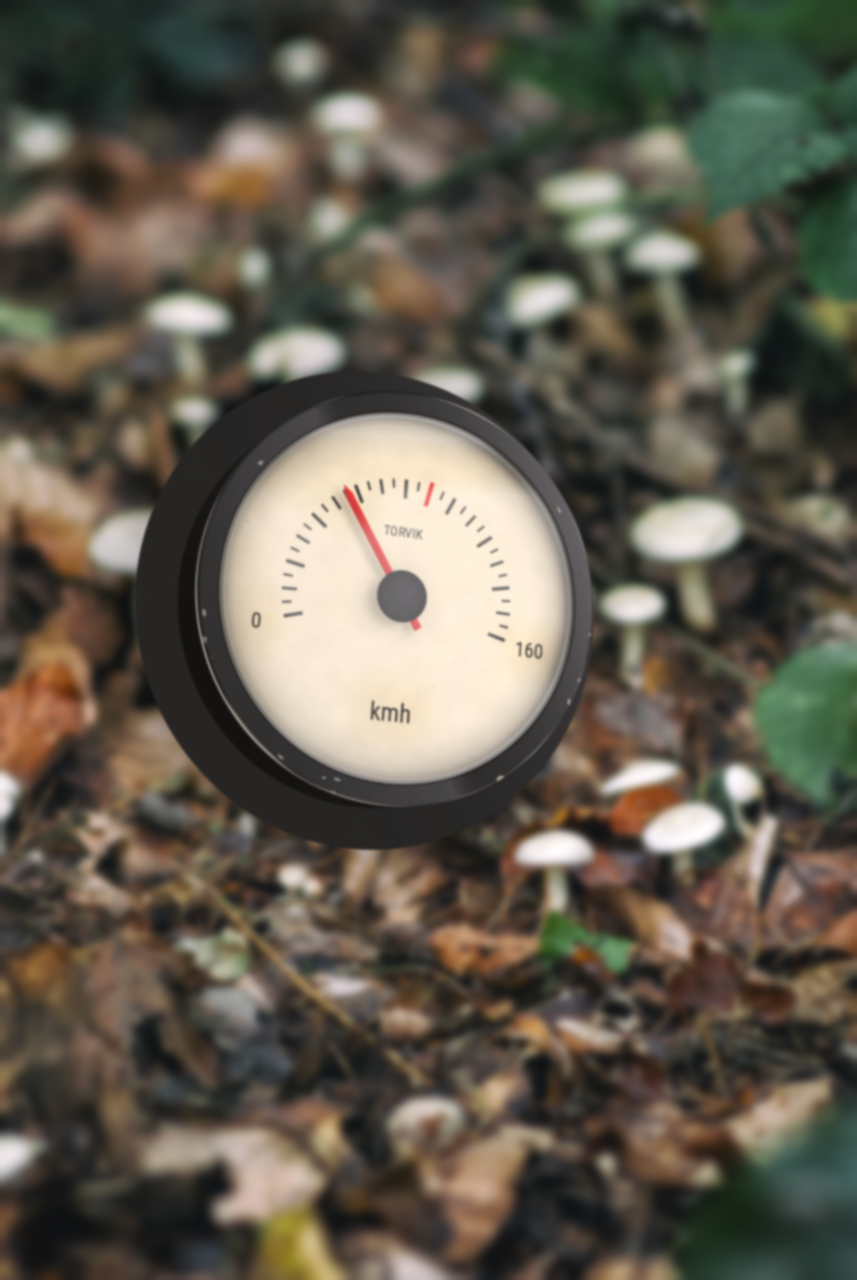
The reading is 55km/h
